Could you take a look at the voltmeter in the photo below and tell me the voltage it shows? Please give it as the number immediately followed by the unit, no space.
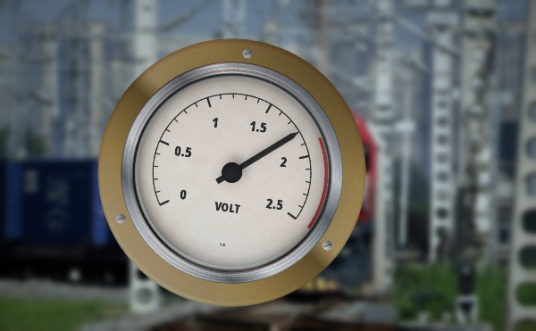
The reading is 1.8V
